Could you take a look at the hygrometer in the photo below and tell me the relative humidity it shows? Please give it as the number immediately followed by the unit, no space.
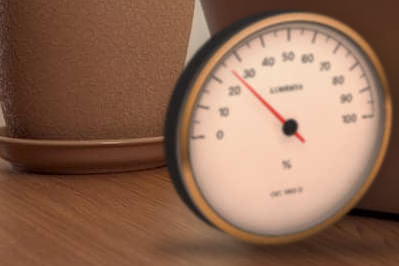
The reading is 25%
